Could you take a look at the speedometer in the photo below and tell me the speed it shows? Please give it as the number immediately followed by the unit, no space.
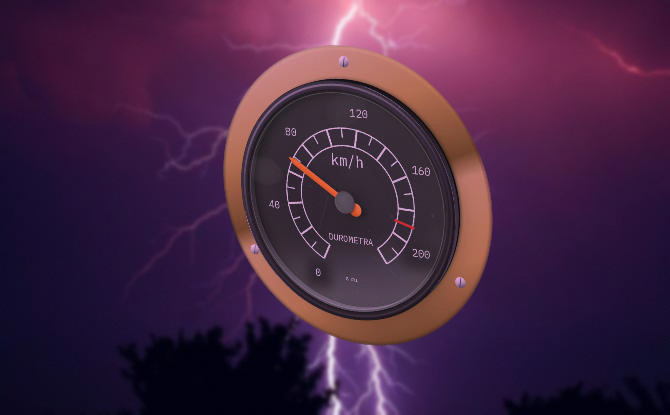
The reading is 70km/h
